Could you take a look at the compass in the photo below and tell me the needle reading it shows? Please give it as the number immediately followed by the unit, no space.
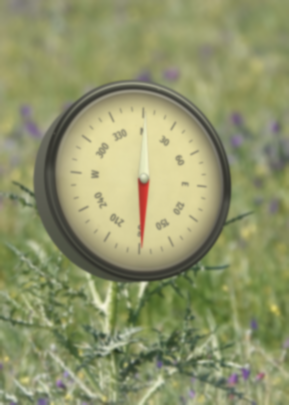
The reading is 180°
